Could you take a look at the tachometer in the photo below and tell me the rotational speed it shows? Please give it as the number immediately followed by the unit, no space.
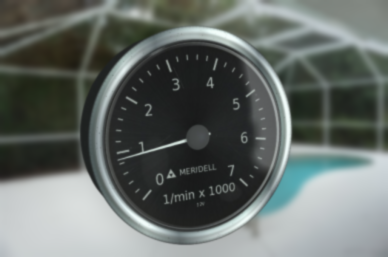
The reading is 900rpm
